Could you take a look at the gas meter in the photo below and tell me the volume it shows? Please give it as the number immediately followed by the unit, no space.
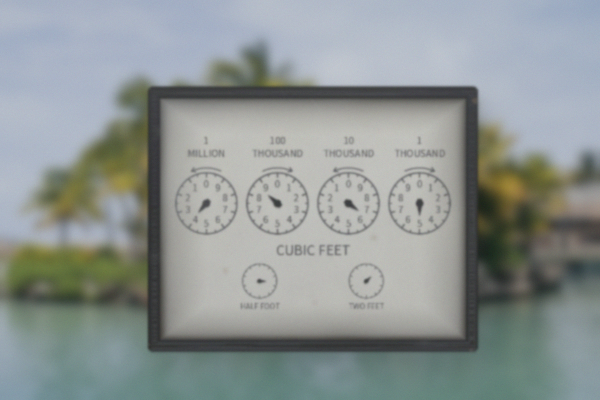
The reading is 386500ft³
